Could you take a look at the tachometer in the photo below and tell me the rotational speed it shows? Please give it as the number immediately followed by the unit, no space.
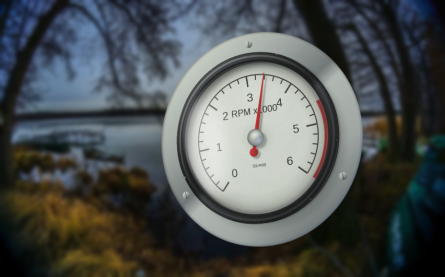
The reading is 3400rpm
